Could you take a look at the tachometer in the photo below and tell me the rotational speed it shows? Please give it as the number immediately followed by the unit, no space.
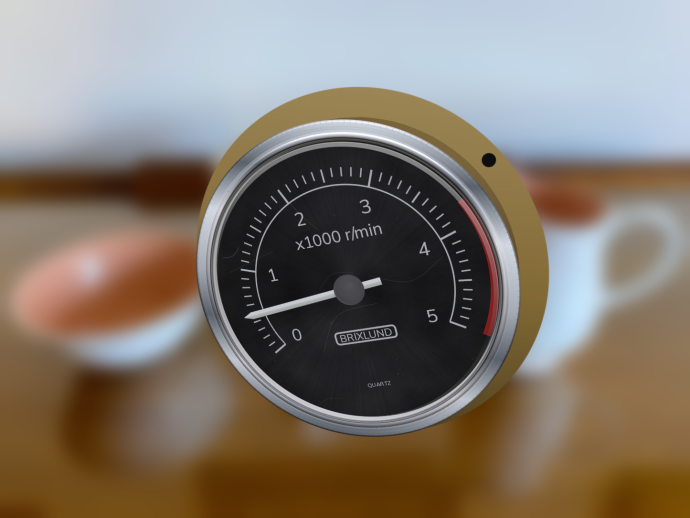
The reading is 500rpm
